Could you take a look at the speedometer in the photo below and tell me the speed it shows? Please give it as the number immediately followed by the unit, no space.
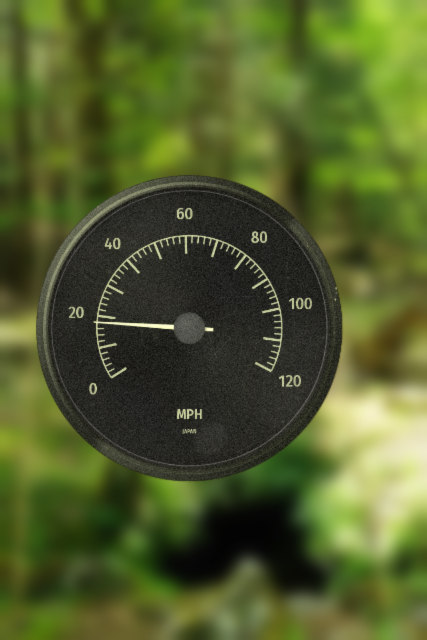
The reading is 18mph
